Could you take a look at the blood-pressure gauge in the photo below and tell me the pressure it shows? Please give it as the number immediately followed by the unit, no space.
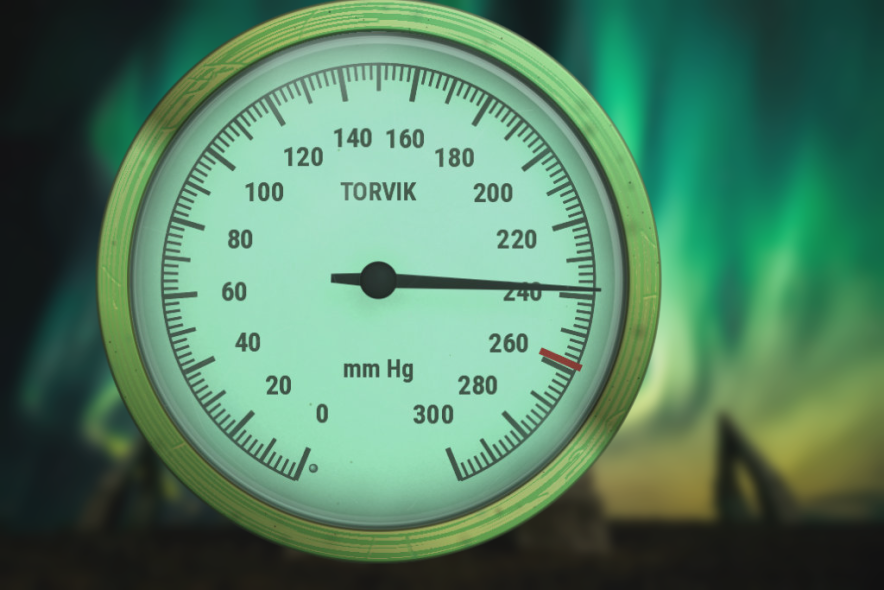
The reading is 238mmHg
